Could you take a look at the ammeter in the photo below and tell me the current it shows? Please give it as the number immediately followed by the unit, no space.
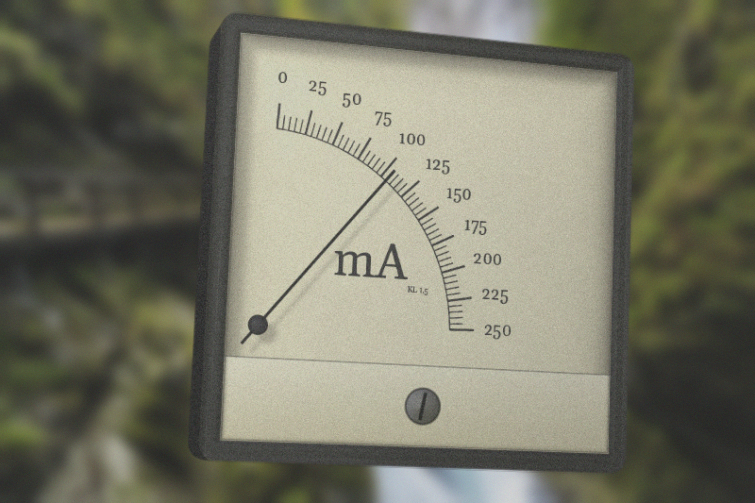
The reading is 105mA
